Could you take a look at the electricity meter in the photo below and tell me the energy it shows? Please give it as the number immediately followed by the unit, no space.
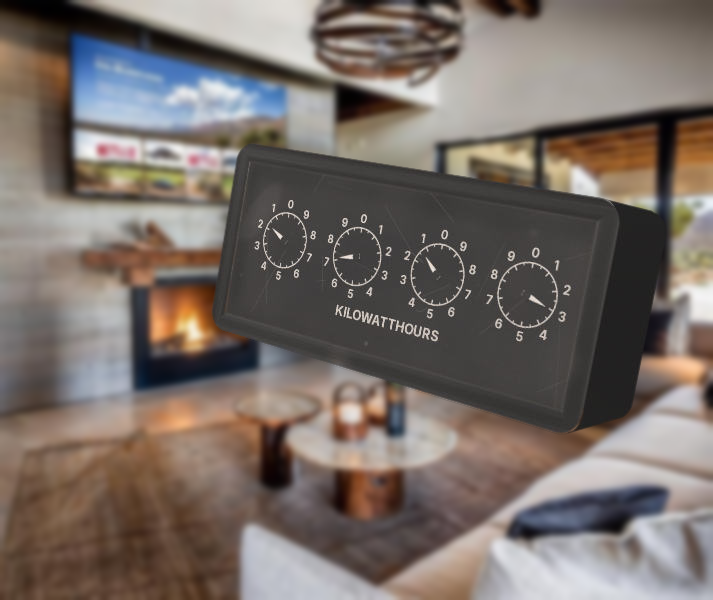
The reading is 1713kWh
